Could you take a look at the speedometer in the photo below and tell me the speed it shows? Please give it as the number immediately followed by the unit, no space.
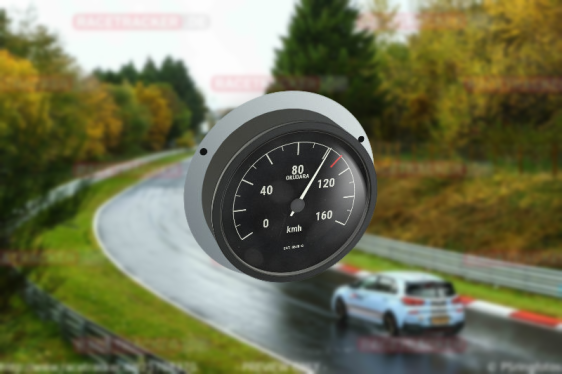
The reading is 100km/h
